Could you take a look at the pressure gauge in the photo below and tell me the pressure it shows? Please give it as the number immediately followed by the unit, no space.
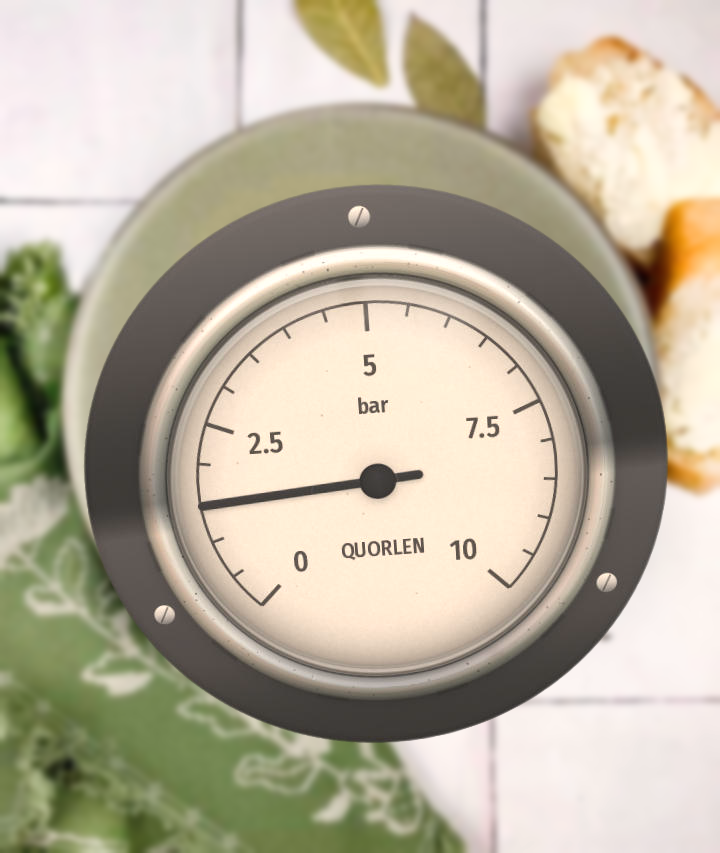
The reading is 1.5bar
